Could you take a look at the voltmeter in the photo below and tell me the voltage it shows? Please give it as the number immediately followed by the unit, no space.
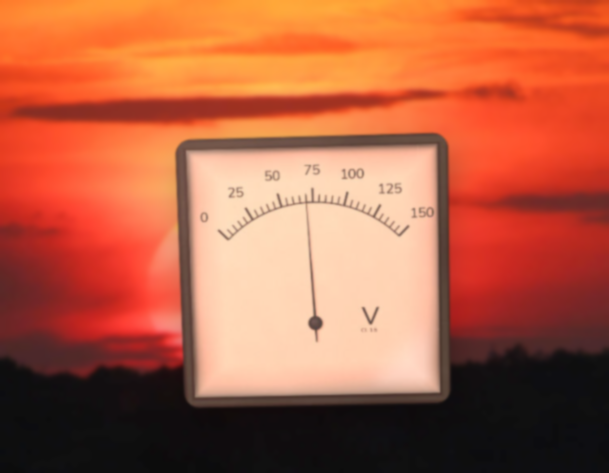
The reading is 70V
